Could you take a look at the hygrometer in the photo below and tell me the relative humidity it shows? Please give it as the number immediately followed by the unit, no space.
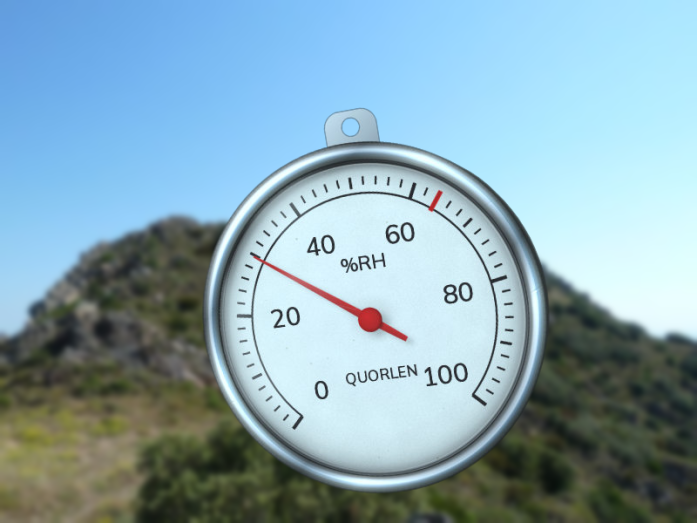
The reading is 30%
